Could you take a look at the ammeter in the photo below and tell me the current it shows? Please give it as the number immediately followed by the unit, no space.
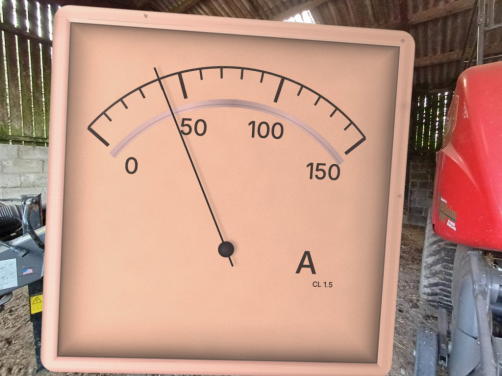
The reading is 40A
